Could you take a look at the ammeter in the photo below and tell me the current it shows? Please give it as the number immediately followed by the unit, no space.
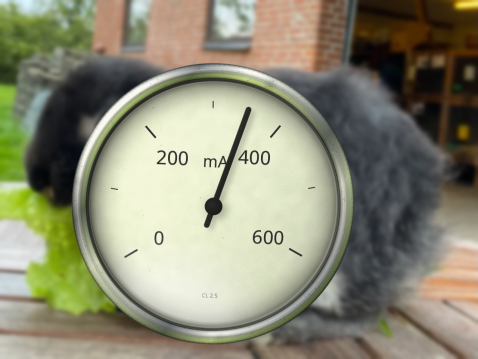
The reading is 350mA
